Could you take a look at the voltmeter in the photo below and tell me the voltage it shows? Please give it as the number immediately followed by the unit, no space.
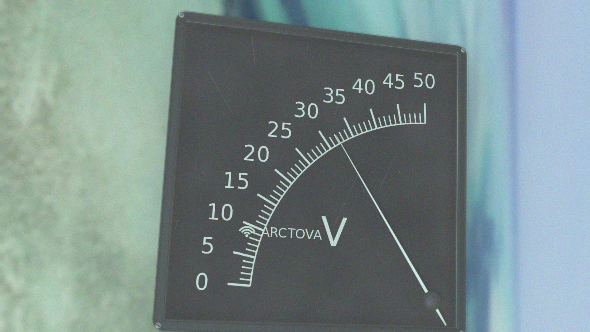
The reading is 32V
